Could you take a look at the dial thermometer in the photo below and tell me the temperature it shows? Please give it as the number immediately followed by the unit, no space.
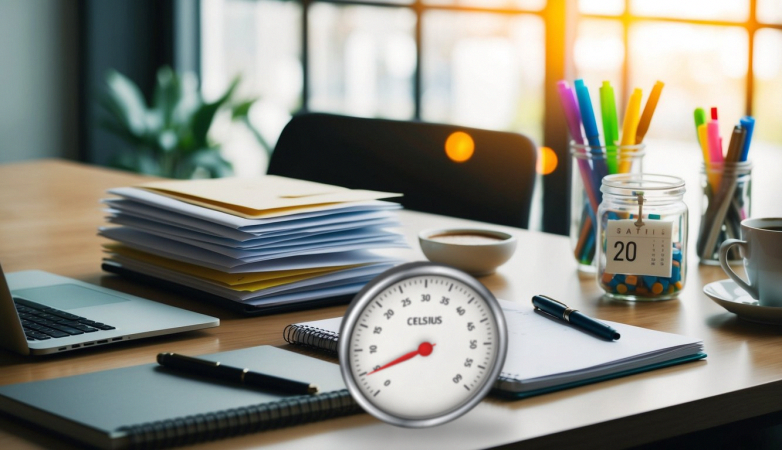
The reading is 5°C
